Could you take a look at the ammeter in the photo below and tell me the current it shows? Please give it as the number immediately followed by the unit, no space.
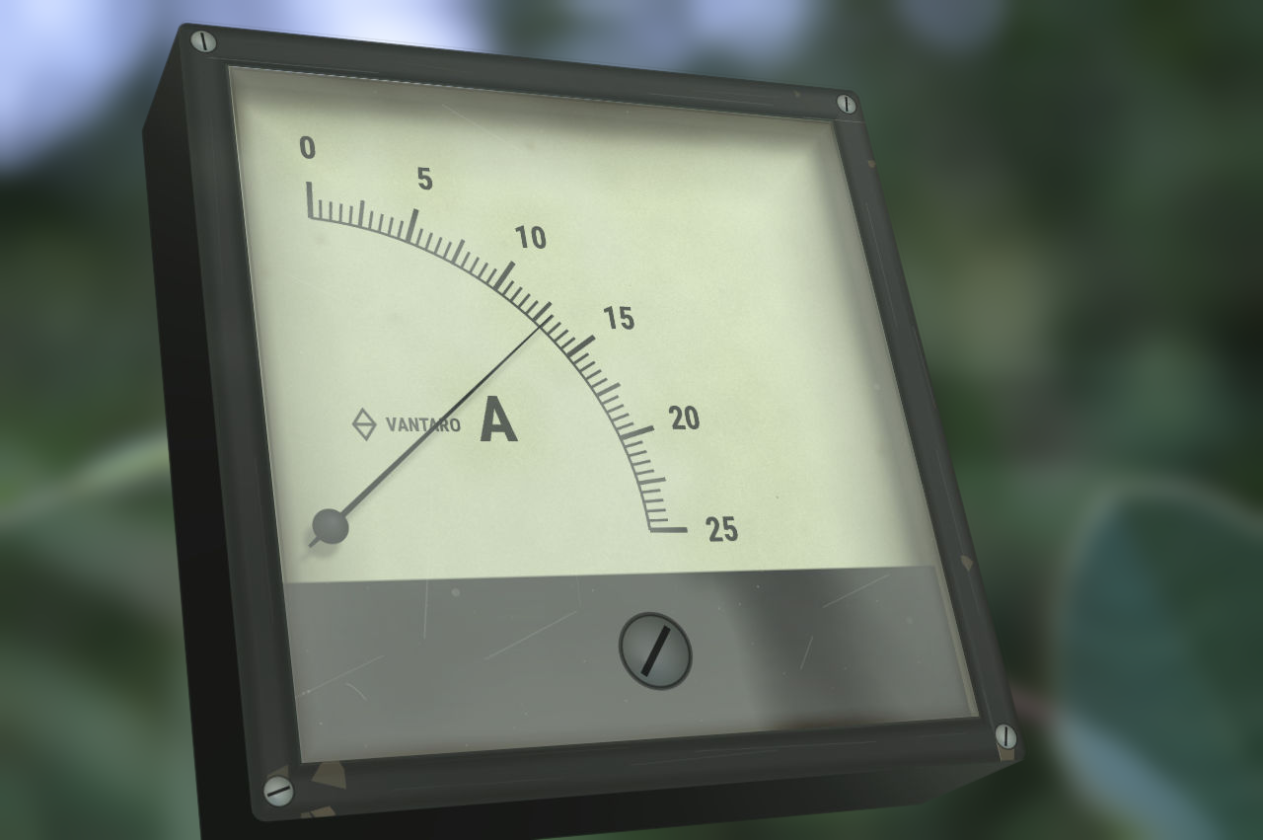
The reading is 13A
